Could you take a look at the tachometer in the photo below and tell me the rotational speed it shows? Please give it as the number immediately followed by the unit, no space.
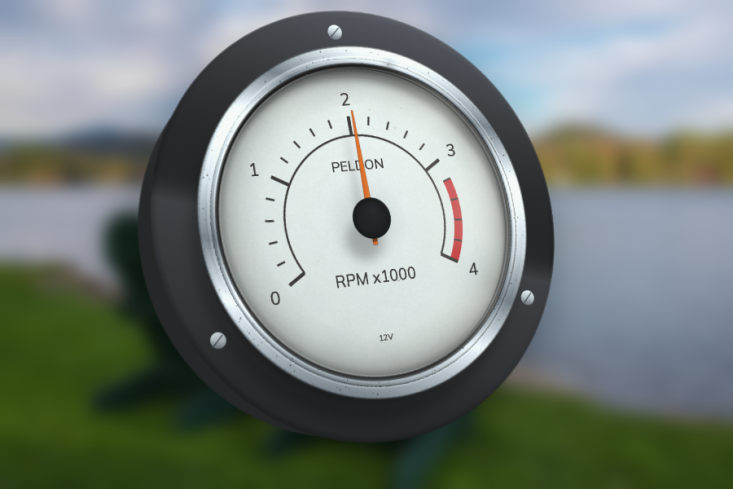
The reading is 2000rpm
